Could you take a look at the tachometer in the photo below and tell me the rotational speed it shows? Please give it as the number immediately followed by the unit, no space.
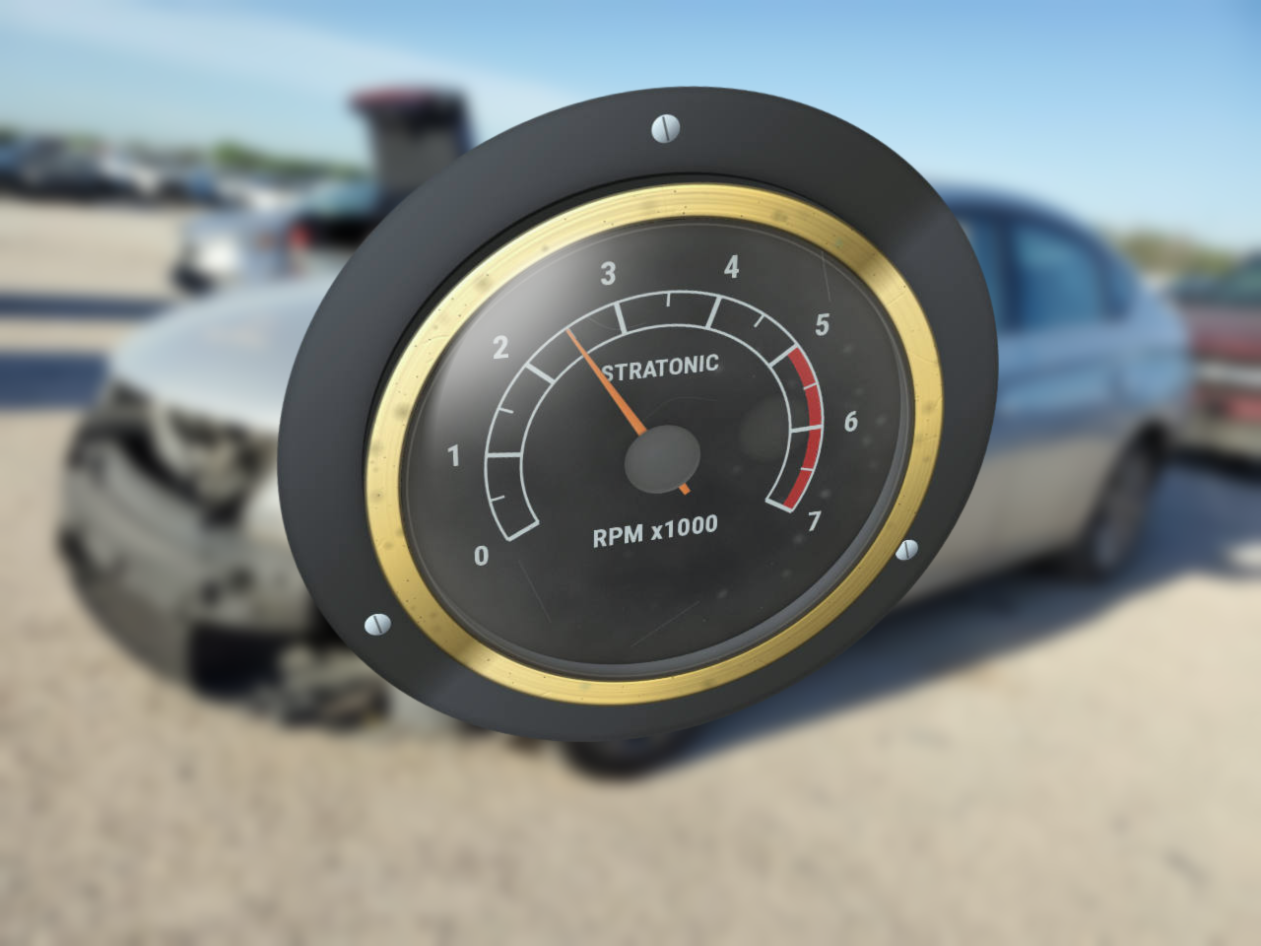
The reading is 2500rpm
